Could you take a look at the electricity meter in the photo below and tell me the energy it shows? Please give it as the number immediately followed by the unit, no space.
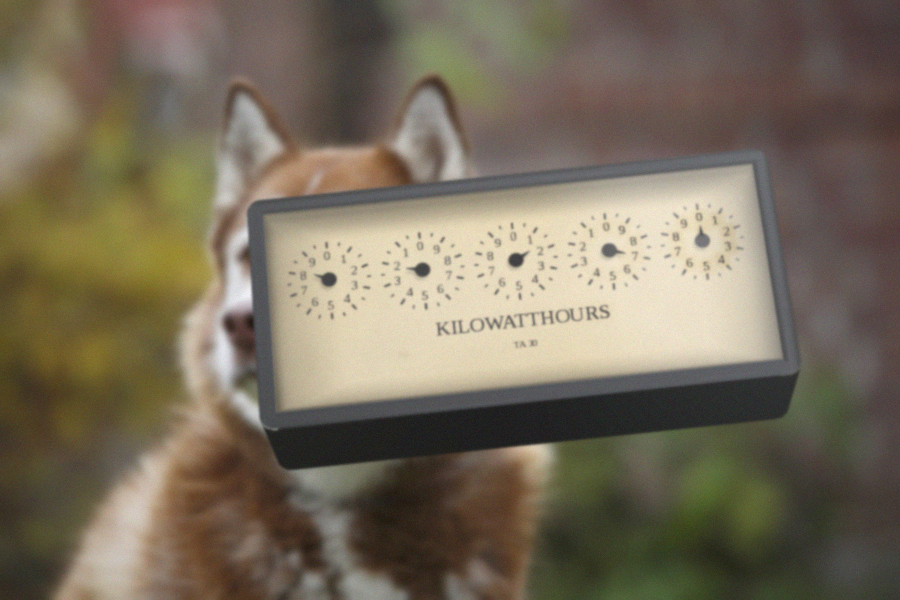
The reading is 82170kWh
